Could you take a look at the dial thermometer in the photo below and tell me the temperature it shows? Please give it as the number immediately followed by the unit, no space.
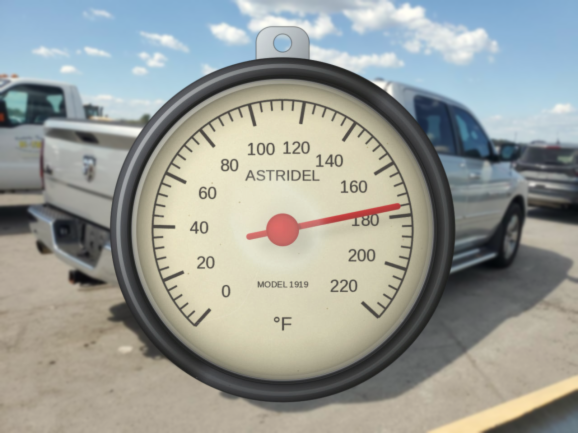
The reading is 176°F
